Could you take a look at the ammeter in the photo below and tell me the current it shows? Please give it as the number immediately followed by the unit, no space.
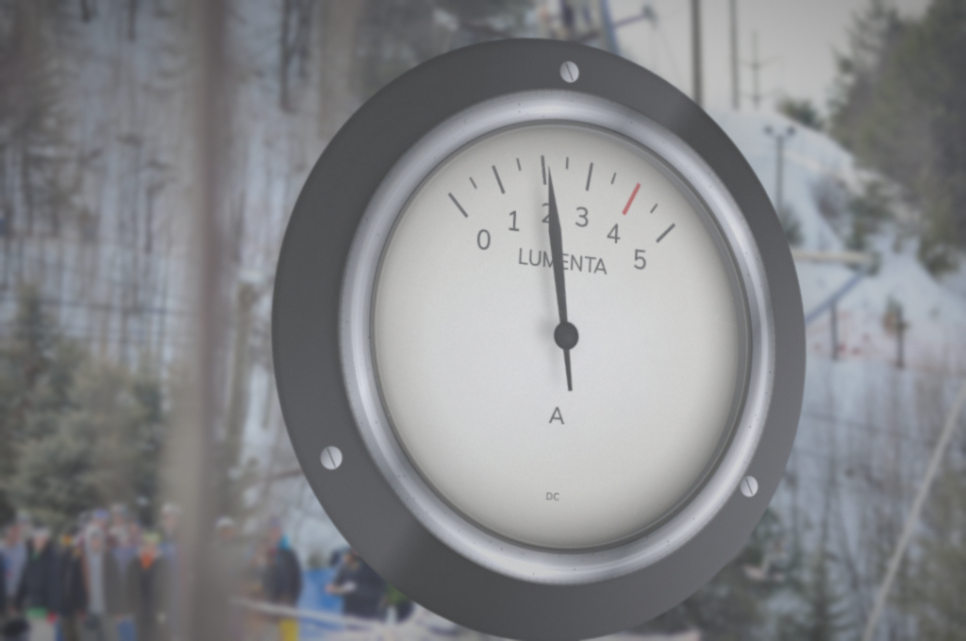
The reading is 2A
